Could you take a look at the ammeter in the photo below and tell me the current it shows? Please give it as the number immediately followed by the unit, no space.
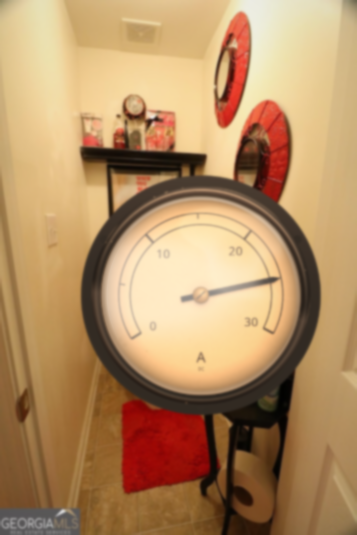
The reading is 25A
